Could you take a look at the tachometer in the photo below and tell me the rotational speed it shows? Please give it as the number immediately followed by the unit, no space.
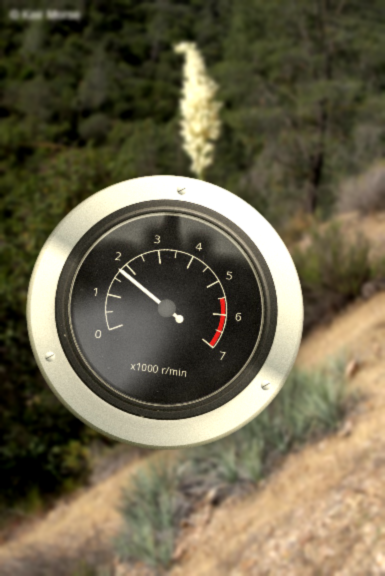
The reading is 1750rpm
